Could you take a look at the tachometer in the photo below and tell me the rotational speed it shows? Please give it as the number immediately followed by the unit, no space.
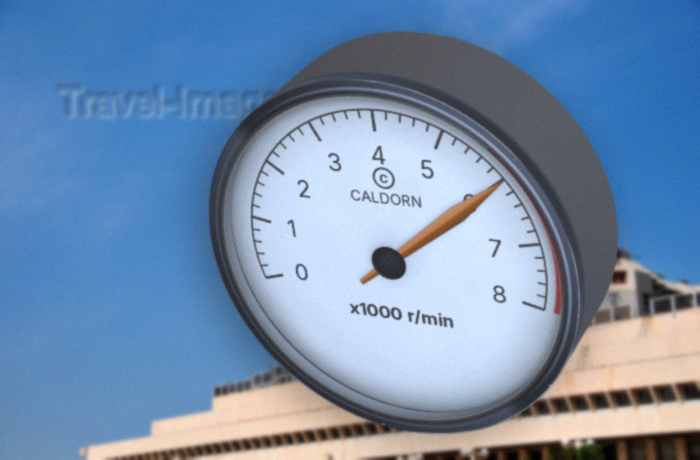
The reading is 6000rpm
